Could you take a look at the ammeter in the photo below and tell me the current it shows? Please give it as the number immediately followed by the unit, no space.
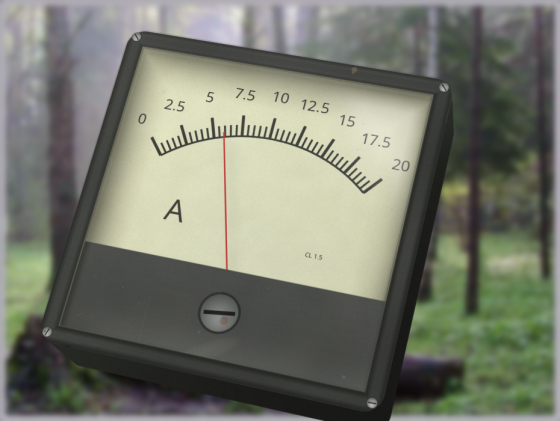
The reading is 6A
